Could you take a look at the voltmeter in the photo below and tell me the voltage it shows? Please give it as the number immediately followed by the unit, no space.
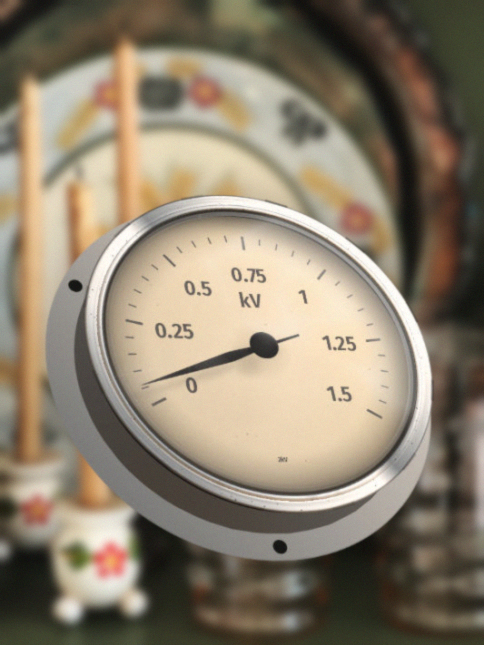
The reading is 0.05kV
